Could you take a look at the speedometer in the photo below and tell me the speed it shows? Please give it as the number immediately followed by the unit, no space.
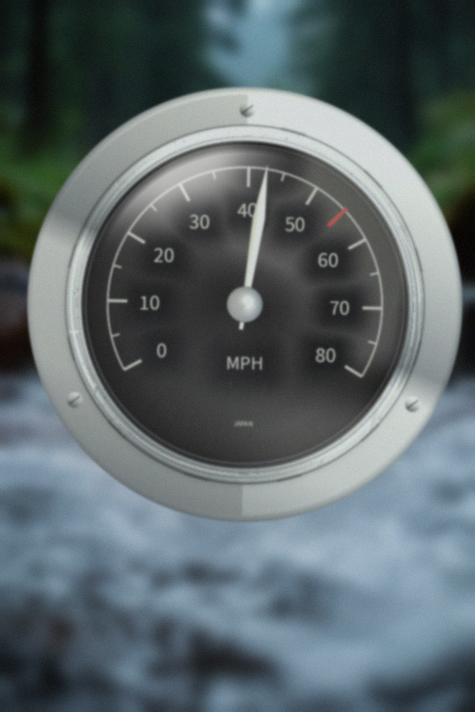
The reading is 42.5mph
